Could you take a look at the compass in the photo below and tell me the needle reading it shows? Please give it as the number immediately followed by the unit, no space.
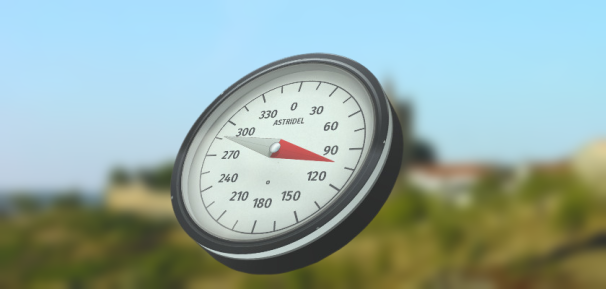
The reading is 105°
